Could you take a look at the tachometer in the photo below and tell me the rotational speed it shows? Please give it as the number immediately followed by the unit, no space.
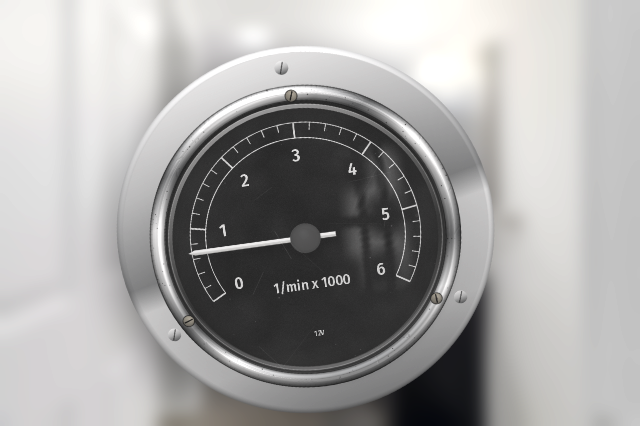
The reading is 700rpm
